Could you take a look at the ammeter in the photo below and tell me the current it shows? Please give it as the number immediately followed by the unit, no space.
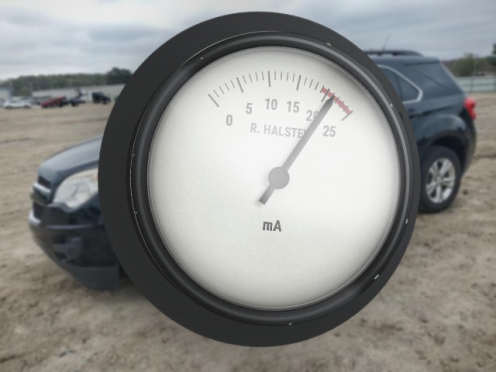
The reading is 21mA
